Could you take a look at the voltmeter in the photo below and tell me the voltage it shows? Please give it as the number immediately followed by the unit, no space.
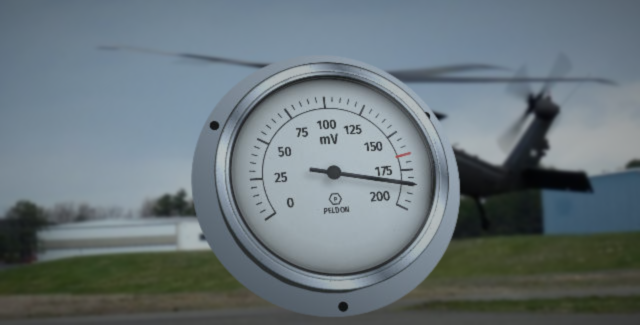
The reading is 185mV
